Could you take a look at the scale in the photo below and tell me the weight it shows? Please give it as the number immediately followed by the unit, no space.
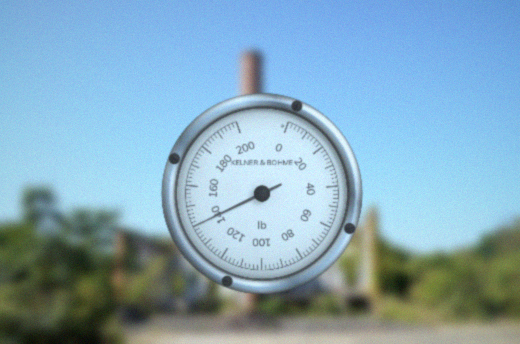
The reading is 140lb
